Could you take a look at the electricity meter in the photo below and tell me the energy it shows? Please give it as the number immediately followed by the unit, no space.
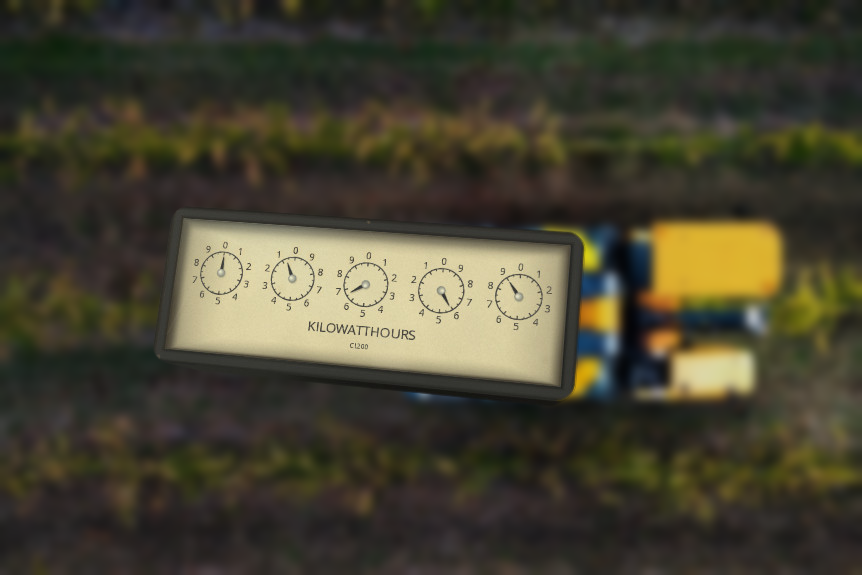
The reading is 659kWh
